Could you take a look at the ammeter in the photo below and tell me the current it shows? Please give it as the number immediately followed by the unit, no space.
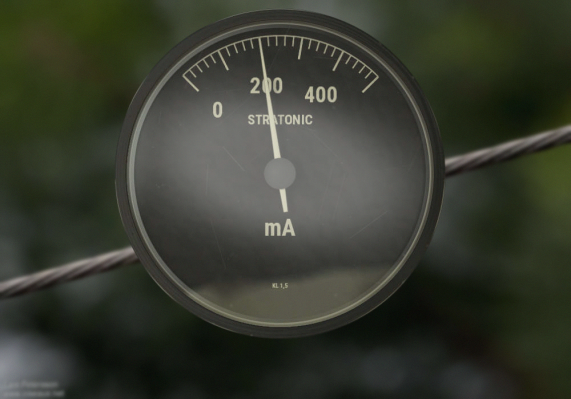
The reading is 200mA
